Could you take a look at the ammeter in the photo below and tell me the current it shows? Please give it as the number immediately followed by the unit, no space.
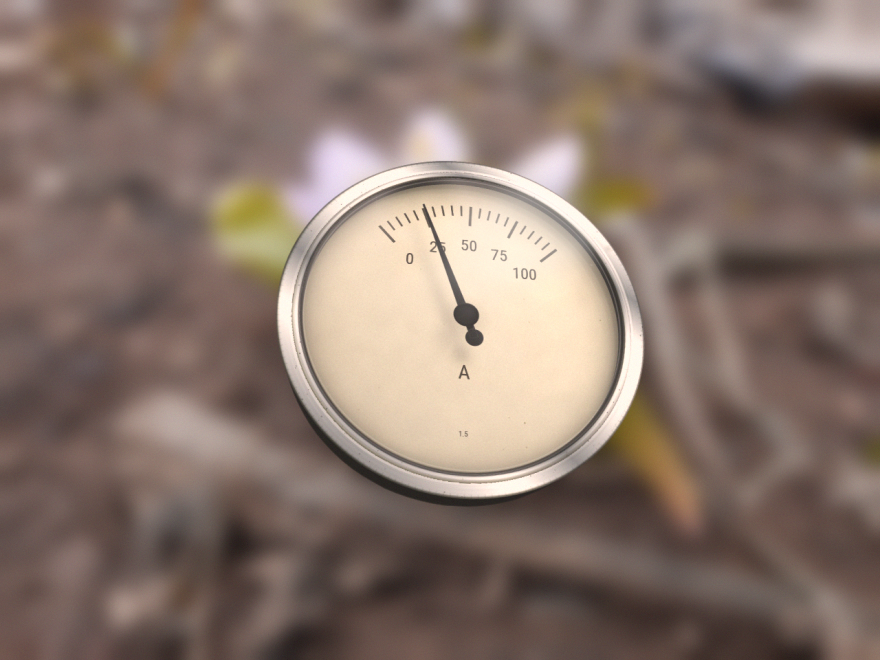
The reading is 25A
